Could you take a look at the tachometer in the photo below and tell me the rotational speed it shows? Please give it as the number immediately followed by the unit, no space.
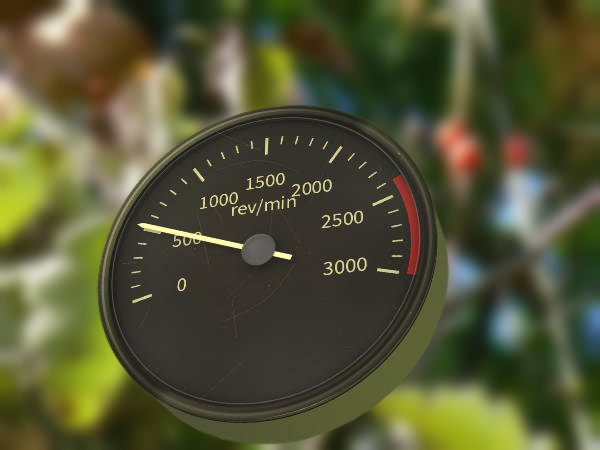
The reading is 500rpm
